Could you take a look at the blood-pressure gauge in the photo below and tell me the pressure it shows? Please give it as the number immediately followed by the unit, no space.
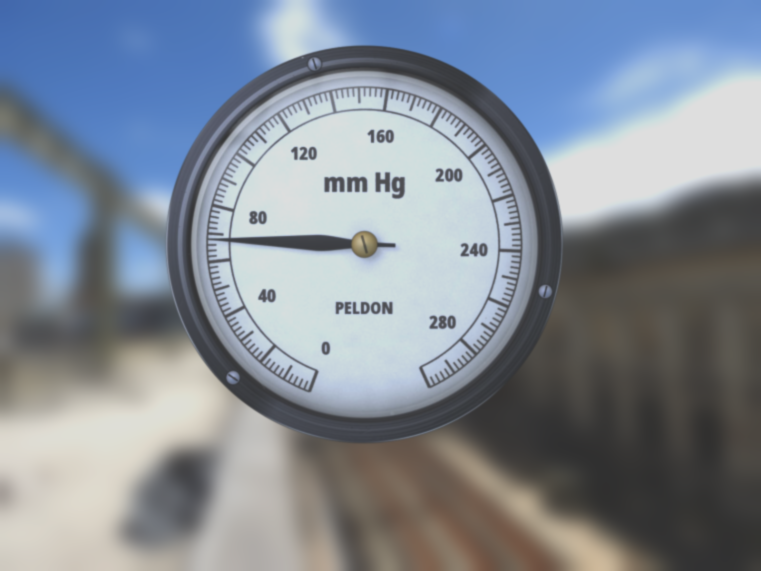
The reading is 68mmHg
